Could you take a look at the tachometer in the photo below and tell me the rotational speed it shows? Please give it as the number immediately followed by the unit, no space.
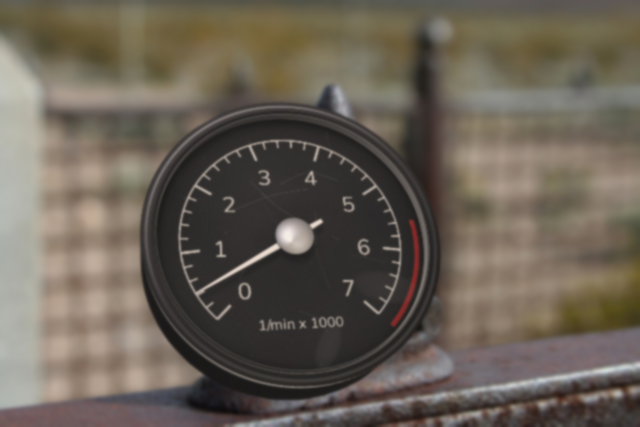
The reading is 400rpm
